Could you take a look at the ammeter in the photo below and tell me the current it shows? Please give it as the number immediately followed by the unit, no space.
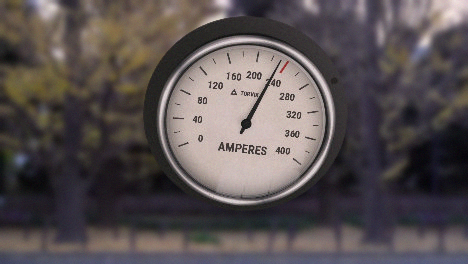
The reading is 230A
